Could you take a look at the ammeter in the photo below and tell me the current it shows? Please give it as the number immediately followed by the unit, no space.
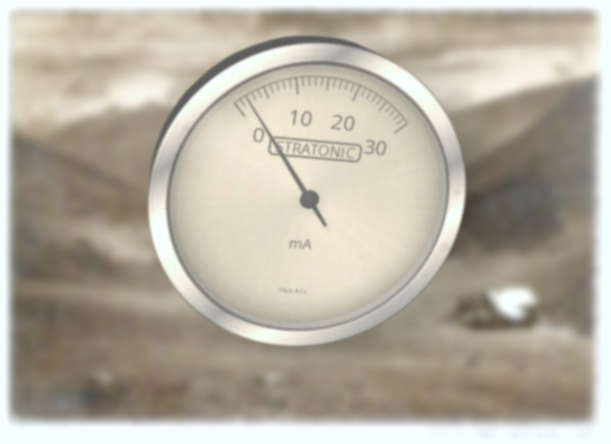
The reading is 2mA
